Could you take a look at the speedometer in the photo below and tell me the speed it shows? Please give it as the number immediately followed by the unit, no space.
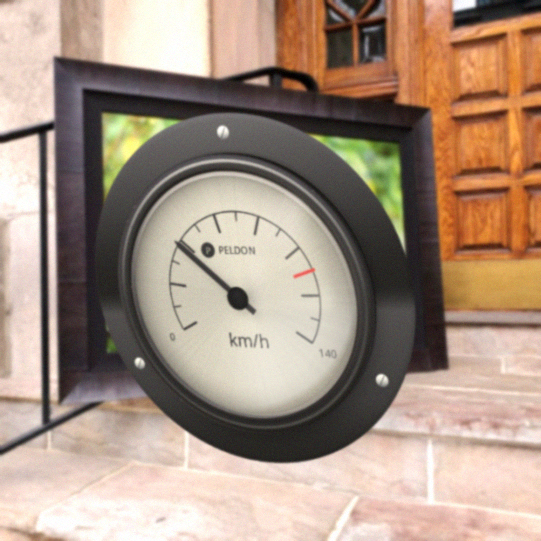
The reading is 40km/h
